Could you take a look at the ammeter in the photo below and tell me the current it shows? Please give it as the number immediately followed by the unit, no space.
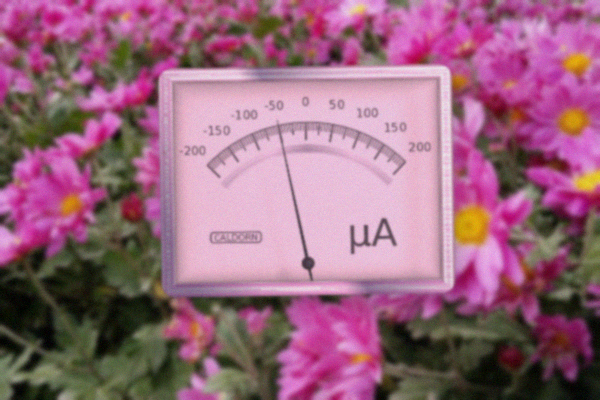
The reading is -50µA
